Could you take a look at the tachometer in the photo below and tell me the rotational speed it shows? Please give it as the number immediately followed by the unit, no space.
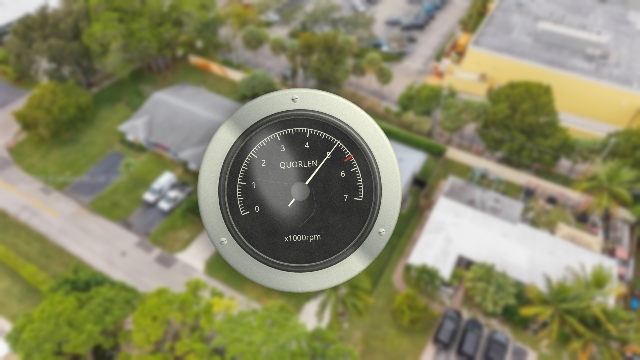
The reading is 5000rpm
